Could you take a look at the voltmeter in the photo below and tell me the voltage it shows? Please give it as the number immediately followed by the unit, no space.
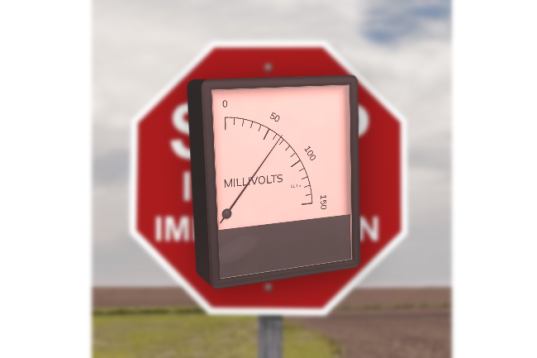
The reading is 65mV
